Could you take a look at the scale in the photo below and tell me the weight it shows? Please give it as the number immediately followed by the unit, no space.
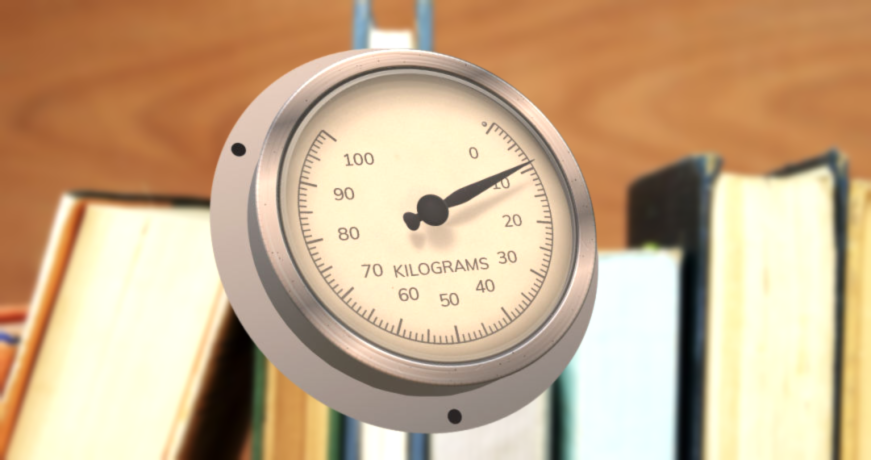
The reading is 9kg
